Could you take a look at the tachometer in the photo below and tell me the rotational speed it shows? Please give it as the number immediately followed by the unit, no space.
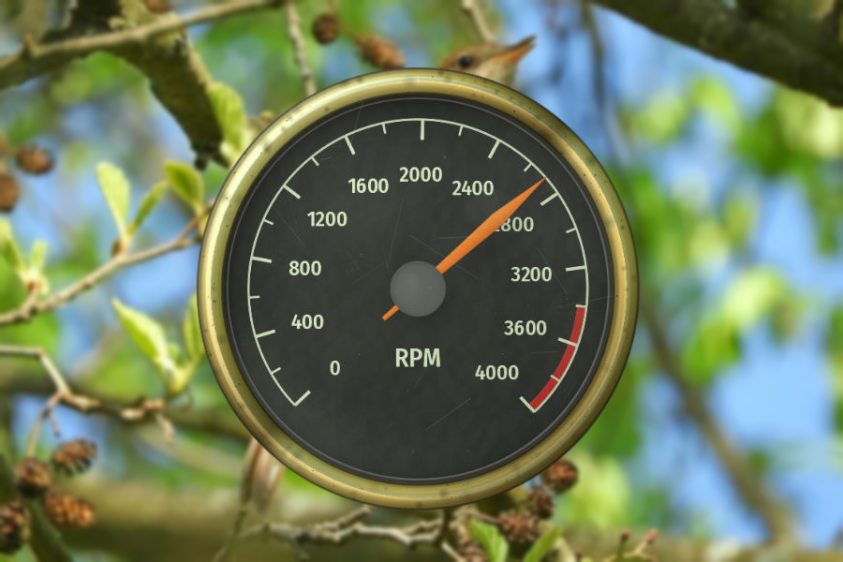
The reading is 2700rpm
